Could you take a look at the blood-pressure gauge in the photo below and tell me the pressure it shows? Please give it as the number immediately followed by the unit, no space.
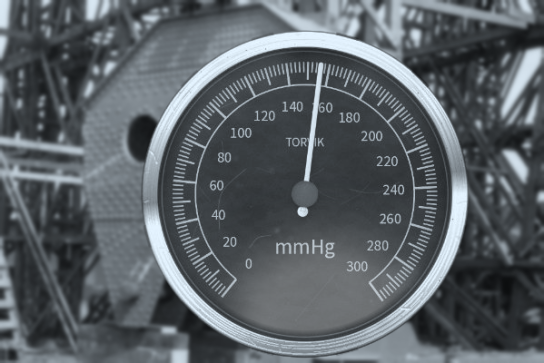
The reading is 156mmHg
